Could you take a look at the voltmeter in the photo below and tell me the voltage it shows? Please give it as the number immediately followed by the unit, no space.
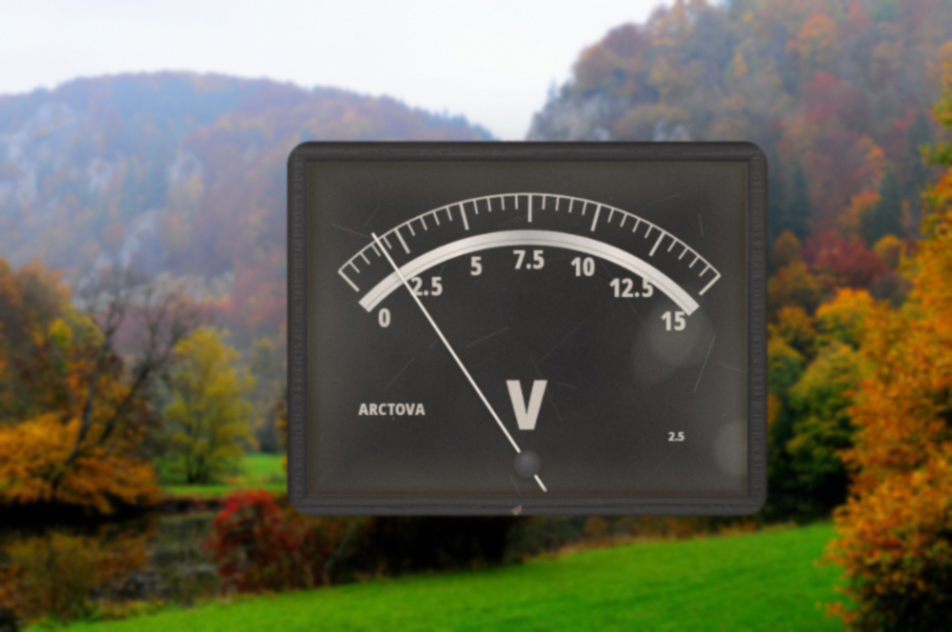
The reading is 1.75V
